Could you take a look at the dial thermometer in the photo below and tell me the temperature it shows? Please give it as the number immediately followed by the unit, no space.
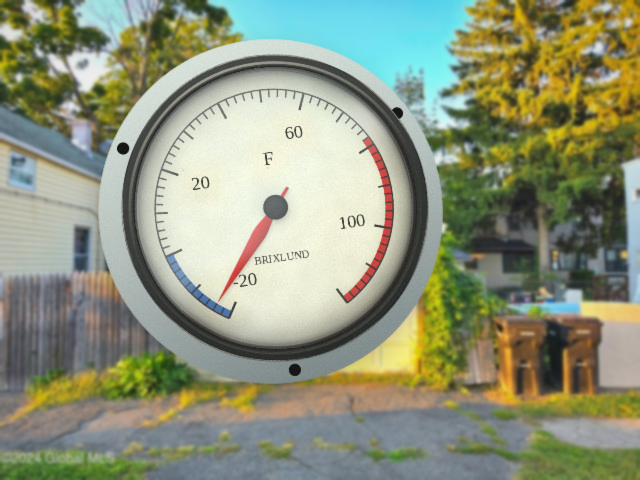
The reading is -16°F
